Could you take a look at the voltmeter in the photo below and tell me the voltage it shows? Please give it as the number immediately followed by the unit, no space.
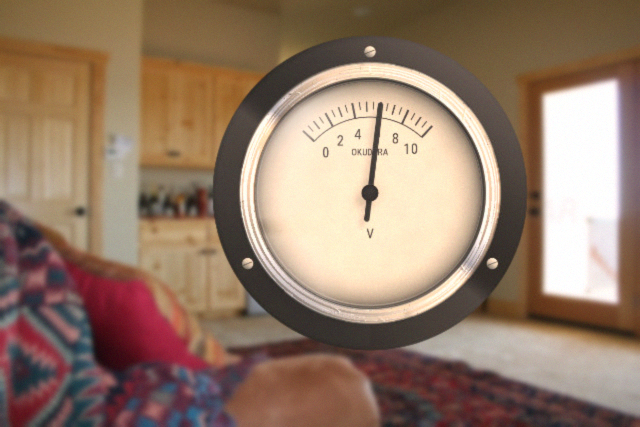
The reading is 6V
